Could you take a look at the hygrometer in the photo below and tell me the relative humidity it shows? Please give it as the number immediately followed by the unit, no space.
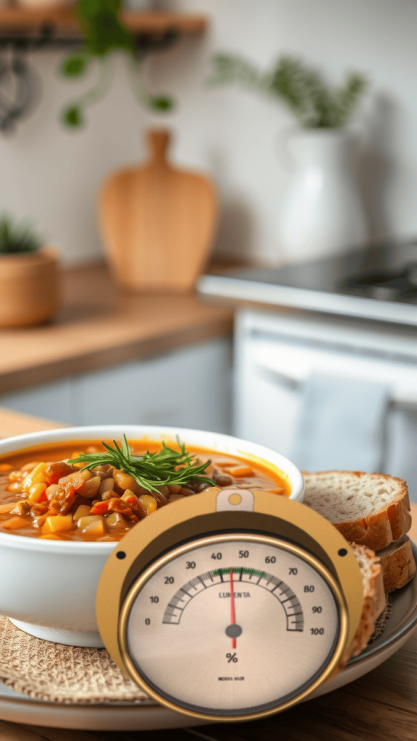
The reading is 45%
